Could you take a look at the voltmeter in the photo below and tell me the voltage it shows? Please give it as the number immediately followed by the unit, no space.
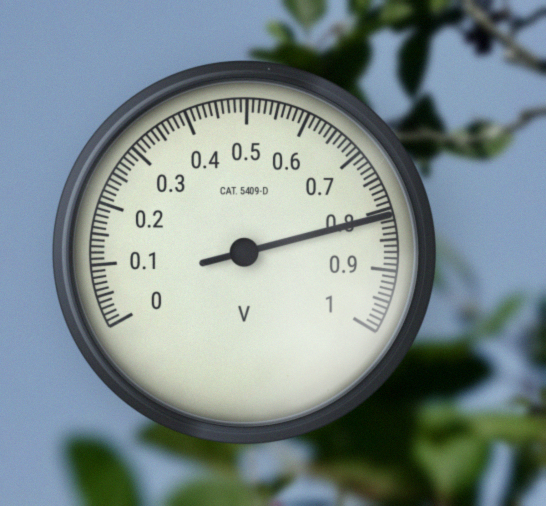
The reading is 0.81V
